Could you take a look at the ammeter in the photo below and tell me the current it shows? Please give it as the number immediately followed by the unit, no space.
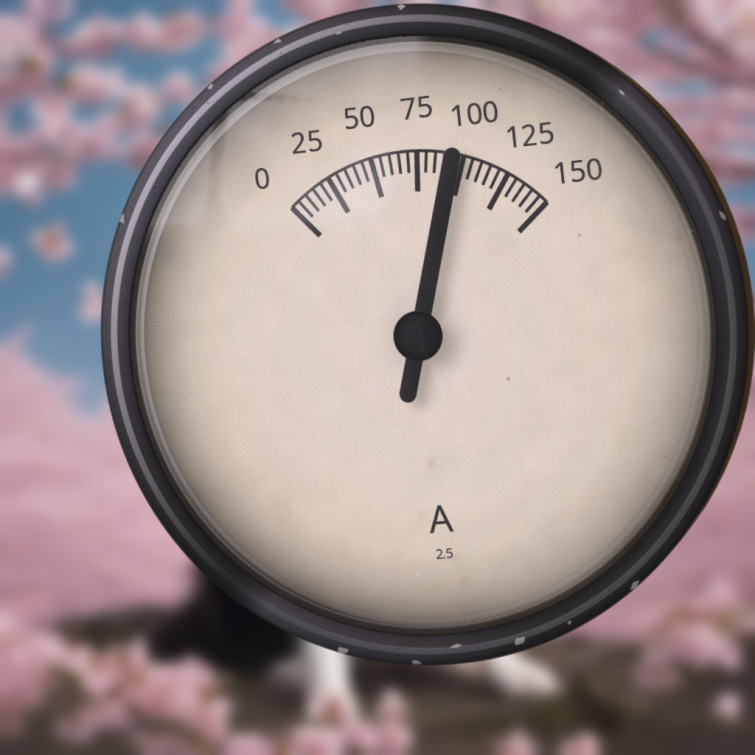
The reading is 95A
